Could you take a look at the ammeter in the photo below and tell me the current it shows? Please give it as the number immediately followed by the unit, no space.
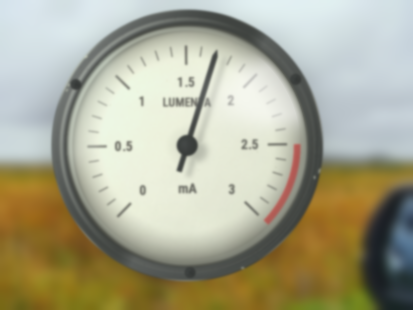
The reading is 1.7mA
